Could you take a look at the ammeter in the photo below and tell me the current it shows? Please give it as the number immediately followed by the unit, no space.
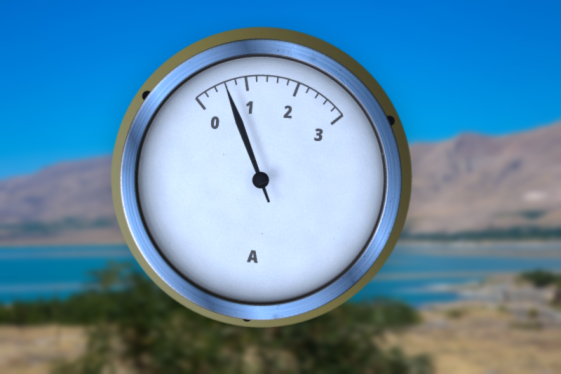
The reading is 0.6A
